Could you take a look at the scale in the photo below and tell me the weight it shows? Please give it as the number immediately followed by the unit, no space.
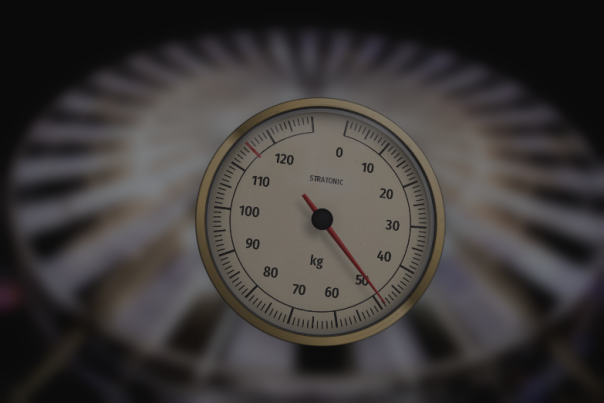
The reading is 49kg
